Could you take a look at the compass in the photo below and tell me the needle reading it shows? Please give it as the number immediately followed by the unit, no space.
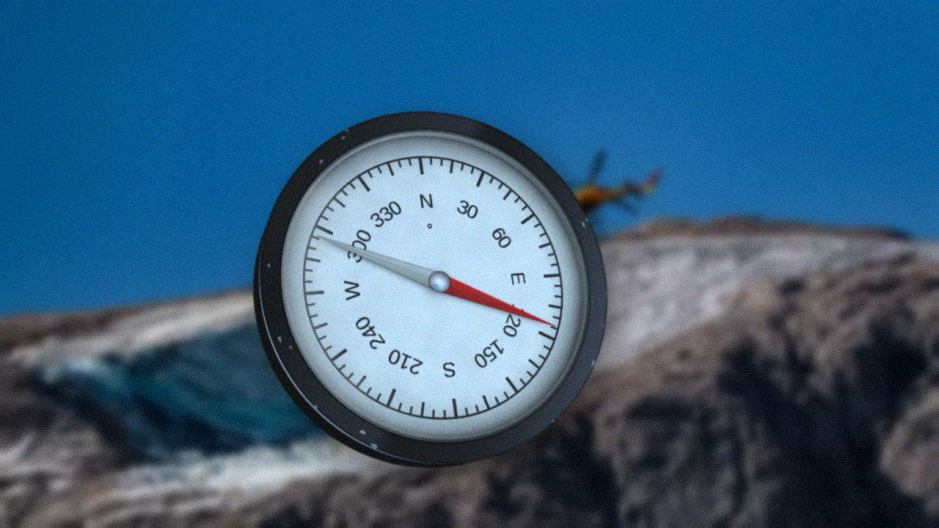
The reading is 115°
